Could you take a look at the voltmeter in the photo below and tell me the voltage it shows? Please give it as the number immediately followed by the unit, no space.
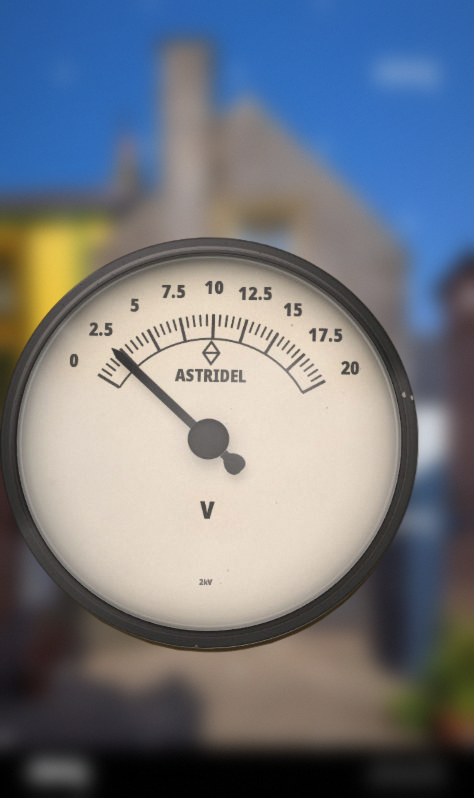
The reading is 2V
